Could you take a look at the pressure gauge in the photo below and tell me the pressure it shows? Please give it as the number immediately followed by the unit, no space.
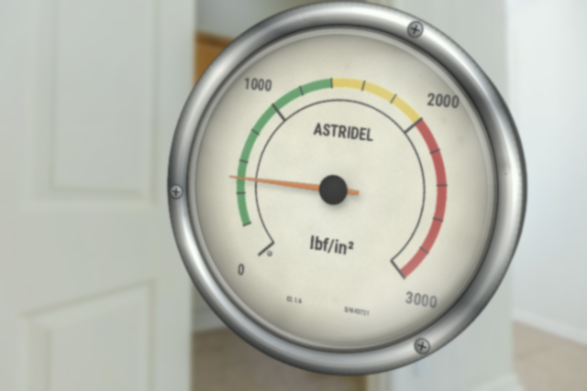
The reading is 500psi
